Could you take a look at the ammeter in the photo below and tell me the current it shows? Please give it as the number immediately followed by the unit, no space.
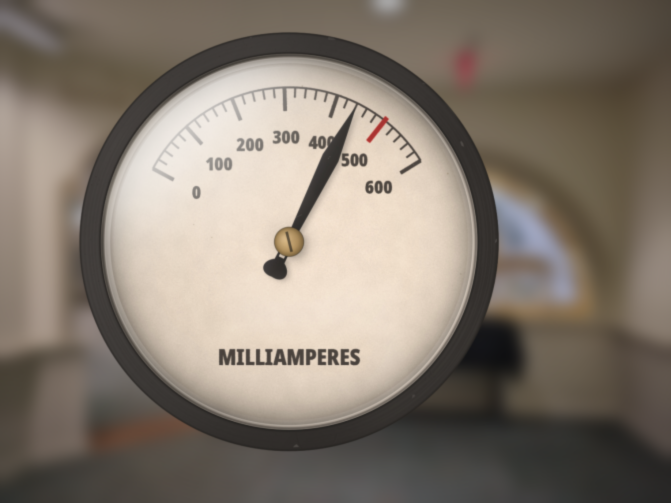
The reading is 440mA
